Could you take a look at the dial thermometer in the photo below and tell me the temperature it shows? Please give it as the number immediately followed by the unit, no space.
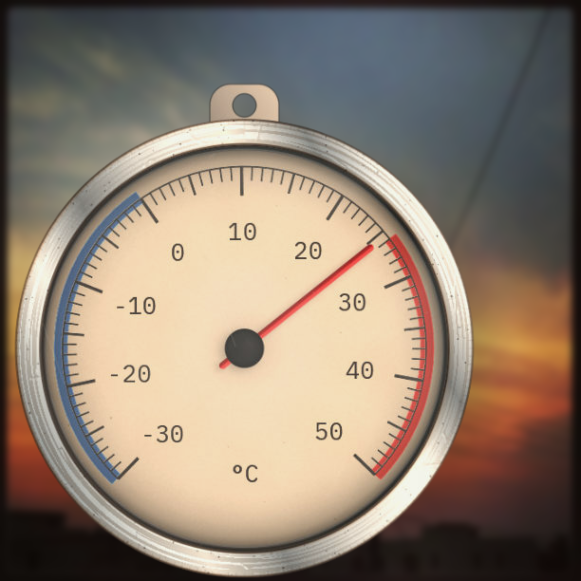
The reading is 25.5°C
